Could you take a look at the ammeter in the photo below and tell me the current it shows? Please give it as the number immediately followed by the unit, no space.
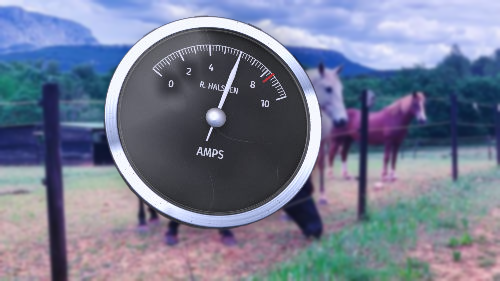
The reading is 6A
